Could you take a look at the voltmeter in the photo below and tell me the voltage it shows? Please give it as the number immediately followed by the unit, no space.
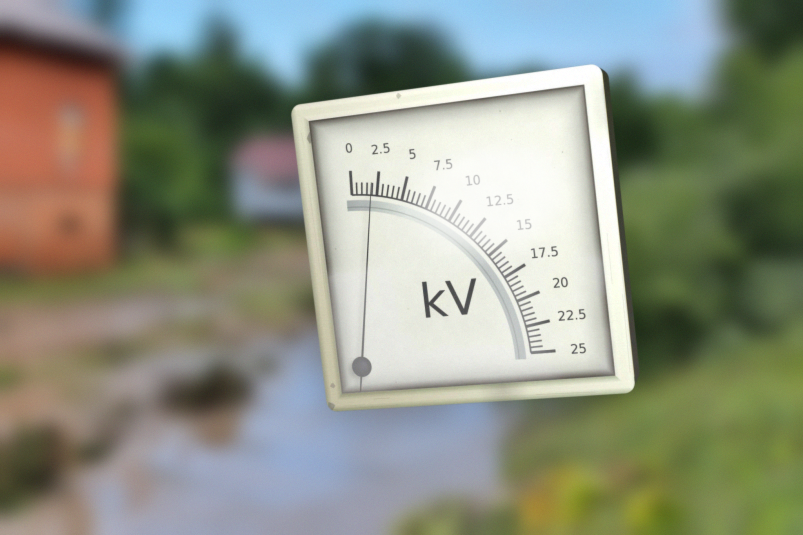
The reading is 2kV
